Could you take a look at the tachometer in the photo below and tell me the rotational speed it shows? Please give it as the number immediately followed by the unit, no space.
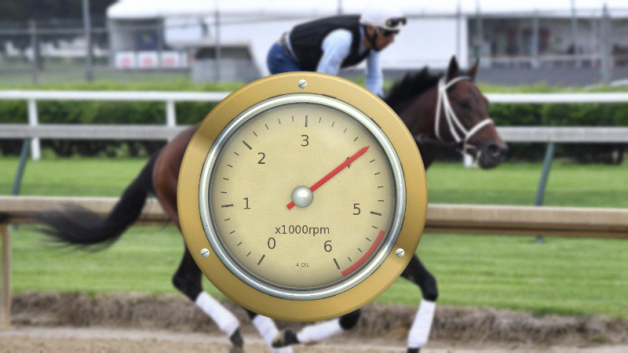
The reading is 4000rpm
